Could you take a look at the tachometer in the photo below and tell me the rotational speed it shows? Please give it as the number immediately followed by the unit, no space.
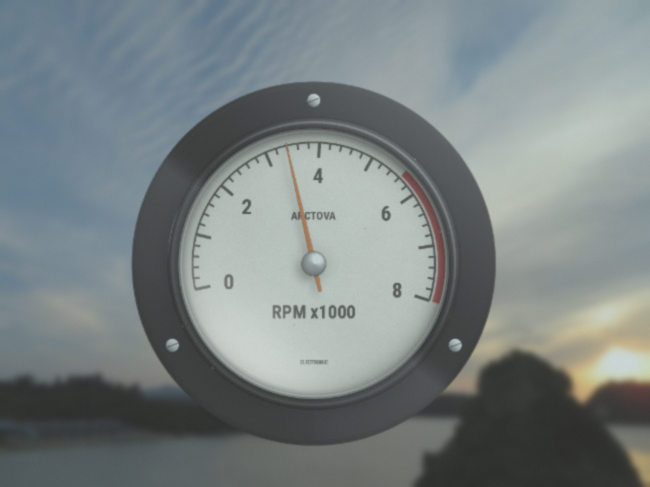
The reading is 3400rpm
